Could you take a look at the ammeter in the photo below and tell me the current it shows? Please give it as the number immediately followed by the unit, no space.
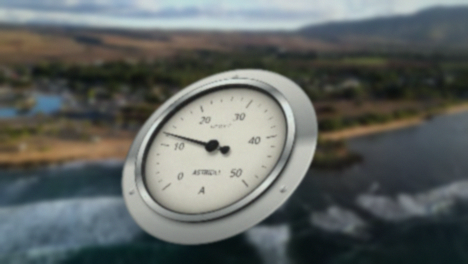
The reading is 12A
